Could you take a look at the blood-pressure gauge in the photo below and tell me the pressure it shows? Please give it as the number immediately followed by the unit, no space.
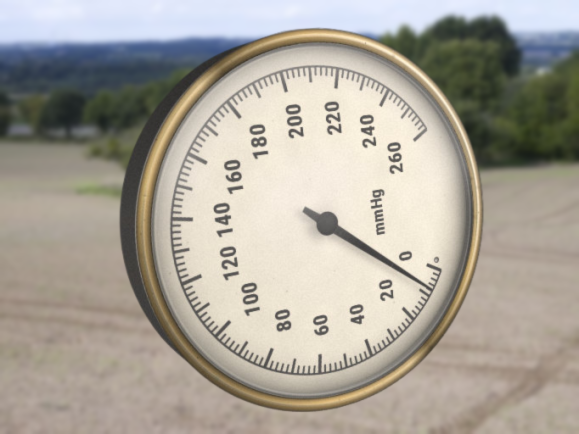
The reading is 8mmHg
